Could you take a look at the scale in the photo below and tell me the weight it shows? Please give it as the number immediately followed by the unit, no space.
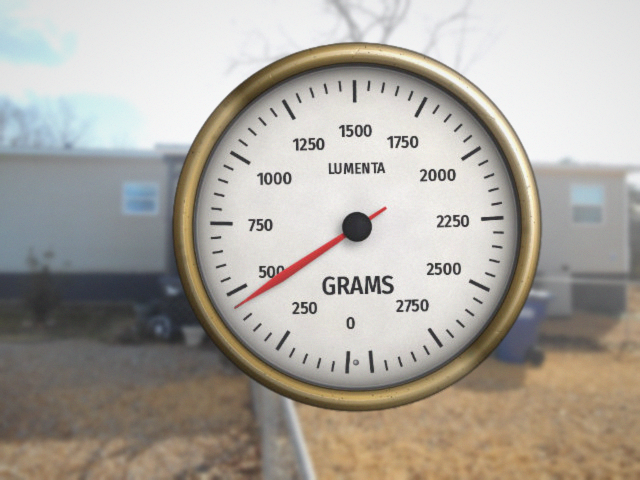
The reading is 450g
